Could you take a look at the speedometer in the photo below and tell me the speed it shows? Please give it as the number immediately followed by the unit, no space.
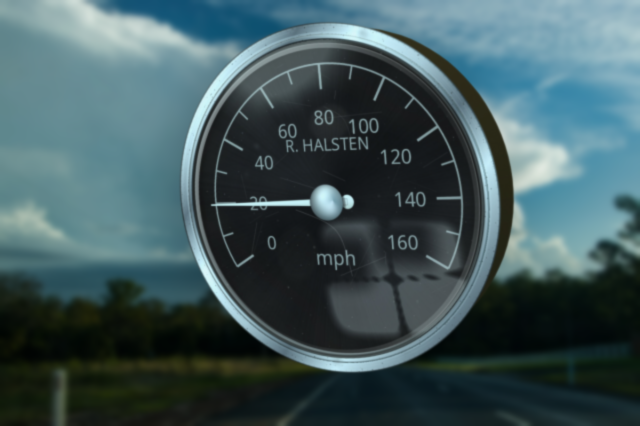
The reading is 20mph
